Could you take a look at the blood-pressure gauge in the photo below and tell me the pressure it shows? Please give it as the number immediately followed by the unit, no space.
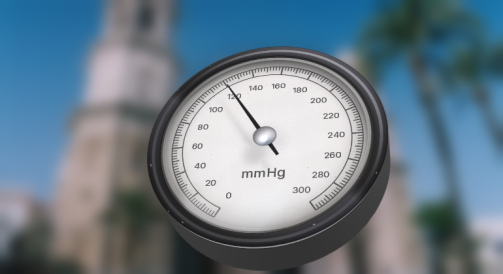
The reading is 120mmHg
